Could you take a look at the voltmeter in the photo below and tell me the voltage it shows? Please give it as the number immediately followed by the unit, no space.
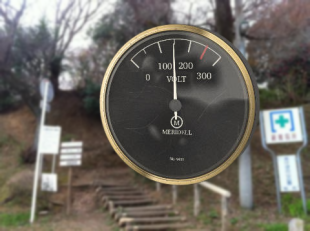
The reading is 150V
